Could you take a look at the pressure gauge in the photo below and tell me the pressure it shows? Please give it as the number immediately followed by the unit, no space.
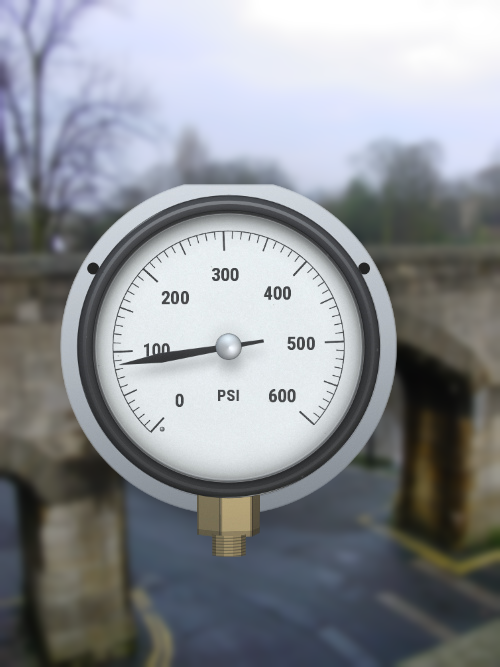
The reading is 85psi
